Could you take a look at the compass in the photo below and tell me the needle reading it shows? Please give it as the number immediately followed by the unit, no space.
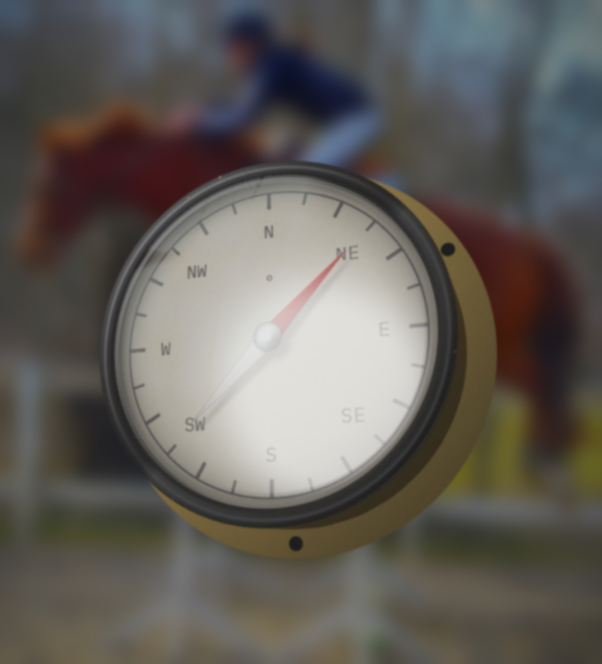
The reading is 45°
